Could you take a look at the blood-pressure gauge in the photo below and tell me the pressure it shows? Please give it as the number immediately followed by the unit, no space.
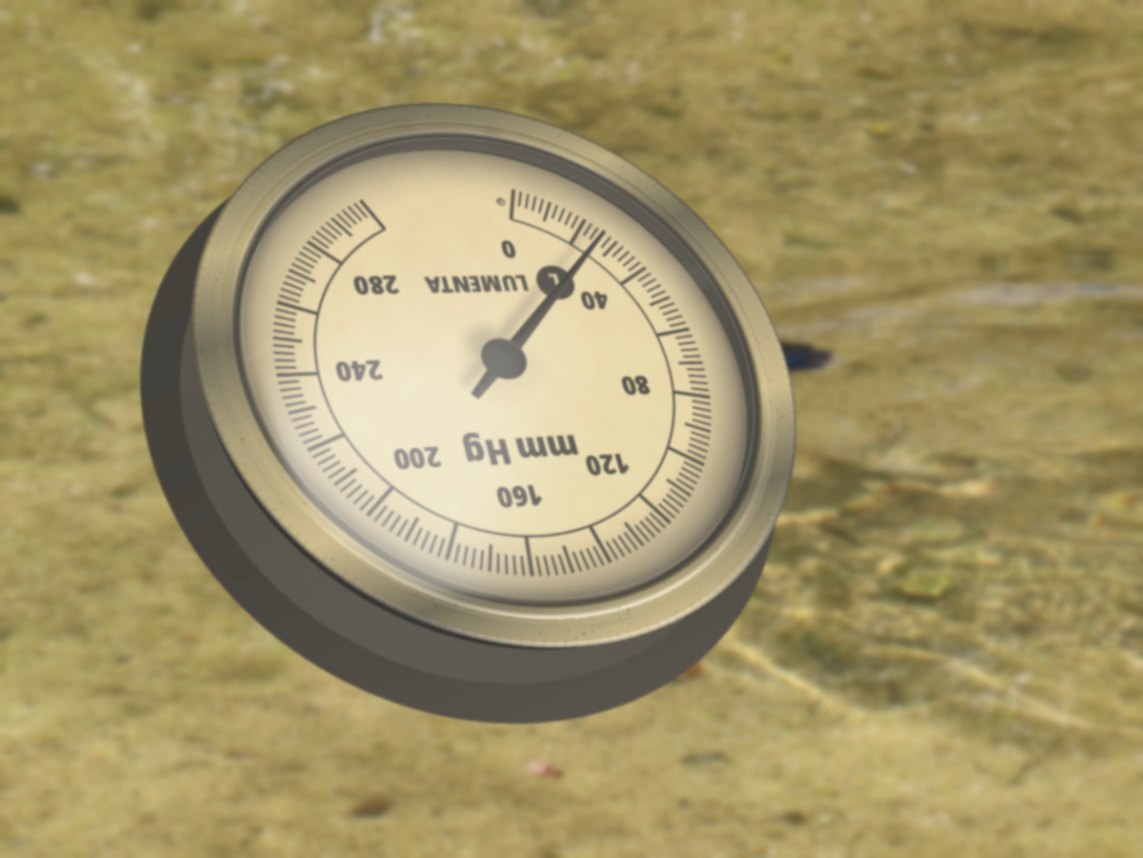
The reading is 26mmHg
